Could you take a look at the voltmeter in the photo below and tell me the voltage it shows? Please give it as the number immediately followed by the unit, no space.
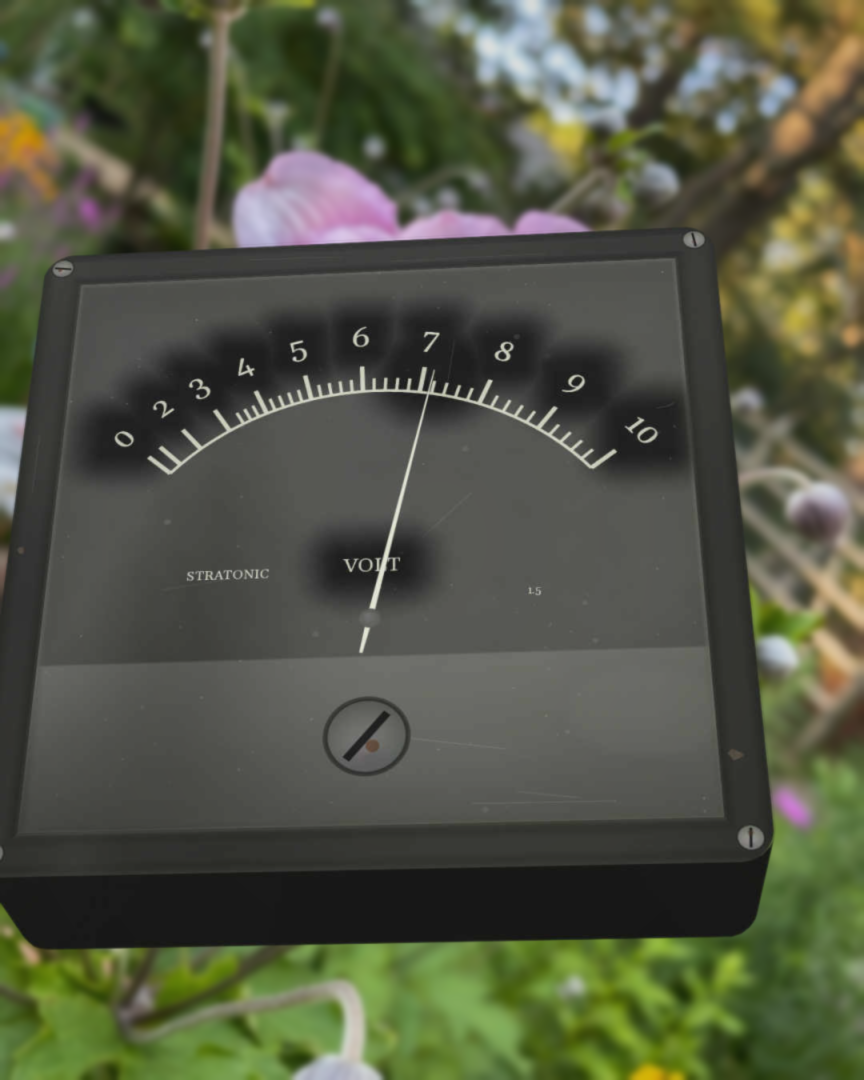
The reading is 7.2V
